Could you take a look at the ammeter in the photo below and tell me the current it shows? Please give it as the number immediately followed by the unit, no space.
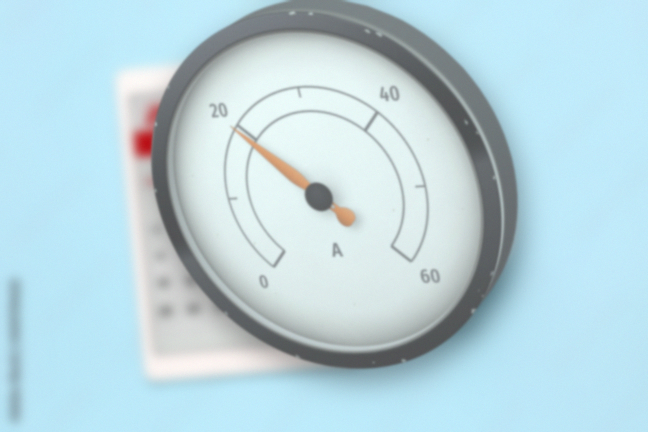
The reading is 20A
